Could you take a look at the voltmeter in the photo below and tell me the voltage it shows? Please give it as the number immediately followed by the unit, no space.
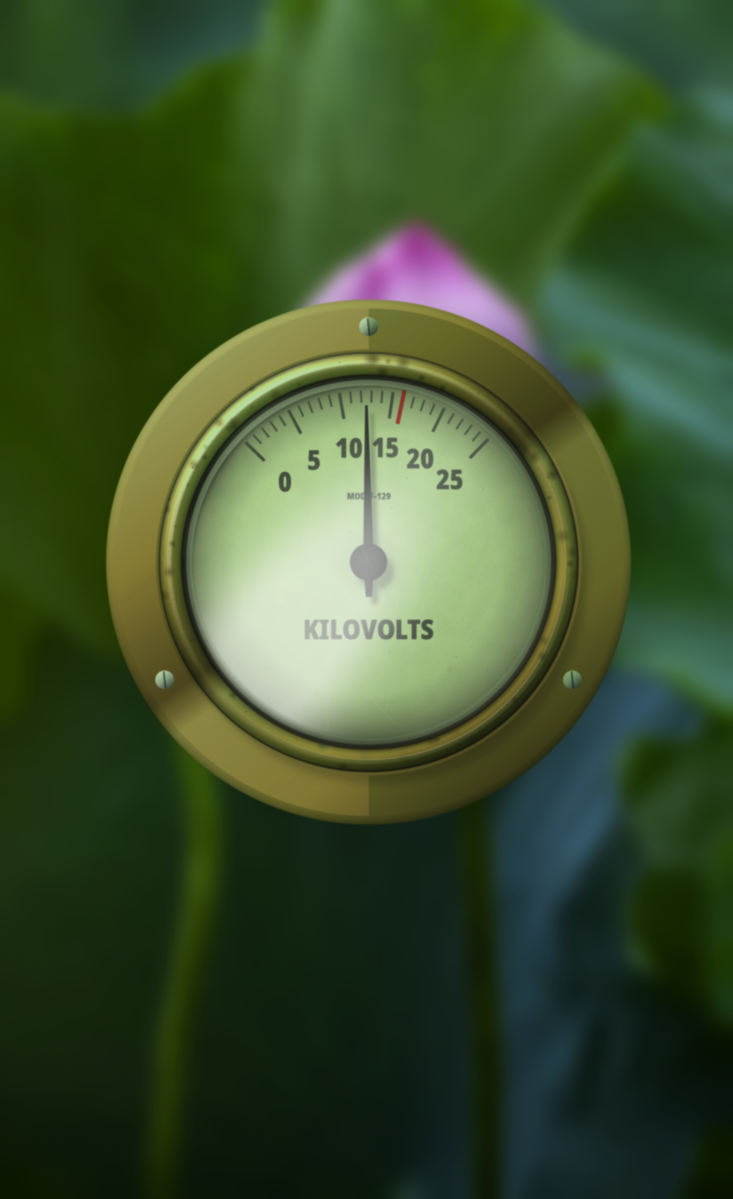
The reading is 12.5kV
